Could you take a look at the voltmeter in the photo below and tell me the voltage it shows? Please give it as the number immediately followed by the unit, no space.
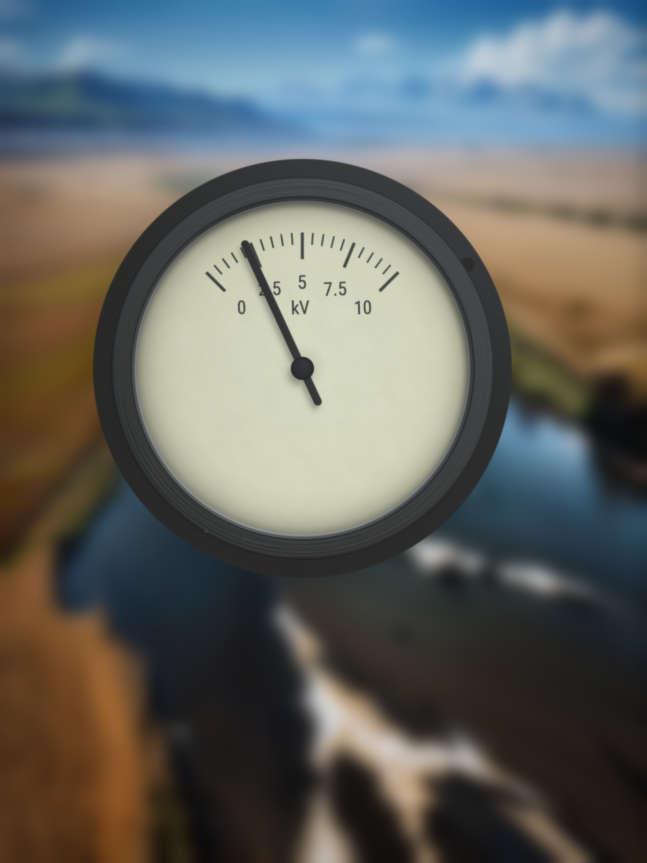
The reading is 2.25kV
